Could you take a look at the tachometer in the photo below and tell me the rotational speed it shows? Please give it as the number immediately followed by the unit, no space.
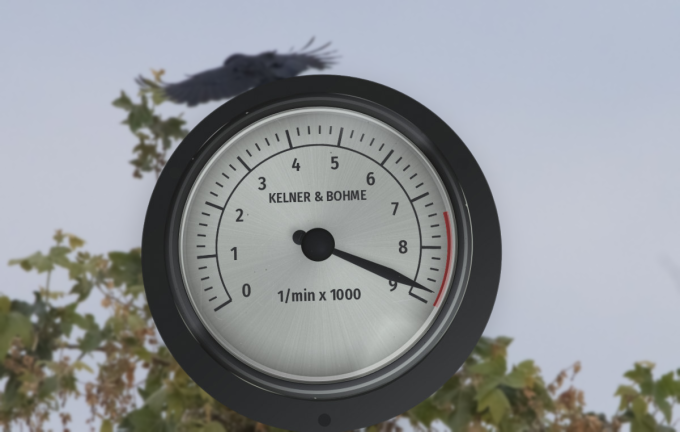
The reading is 8800rpm
